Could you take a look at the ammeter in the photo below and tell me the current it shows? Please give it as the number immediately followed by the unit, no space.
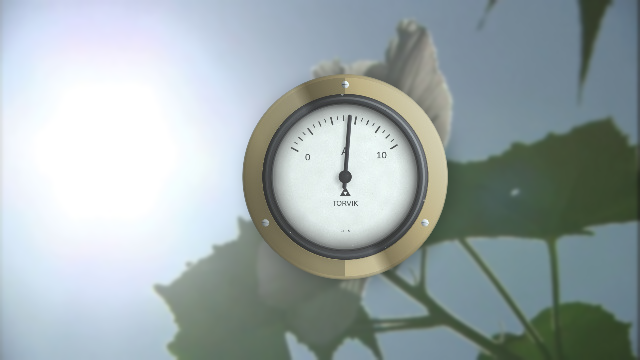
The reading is 5.5A
